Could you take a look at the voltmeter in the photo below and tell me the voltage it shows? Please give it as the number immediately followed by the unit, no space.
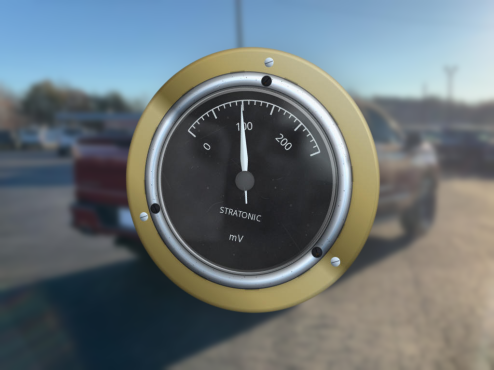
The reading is 100mV
